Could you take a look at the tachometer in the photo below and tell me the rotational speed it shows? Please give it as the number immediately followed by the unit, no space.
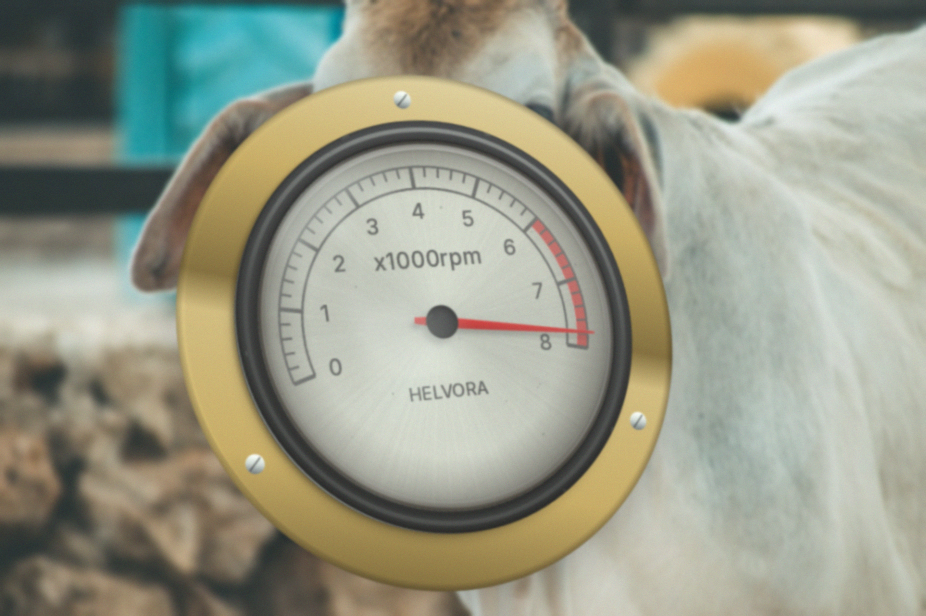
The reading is 7800rpm
